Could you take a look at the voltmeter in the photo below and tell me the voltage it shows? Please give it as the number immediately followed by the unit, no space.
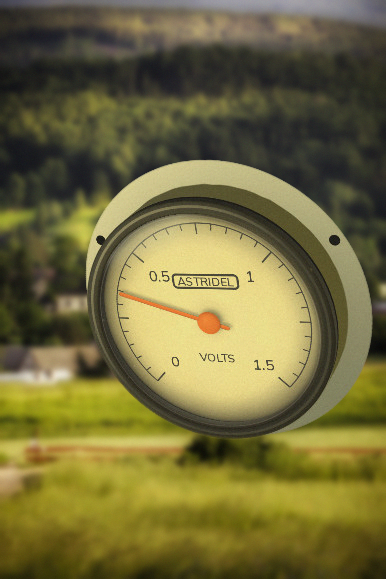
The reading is 0.35V
